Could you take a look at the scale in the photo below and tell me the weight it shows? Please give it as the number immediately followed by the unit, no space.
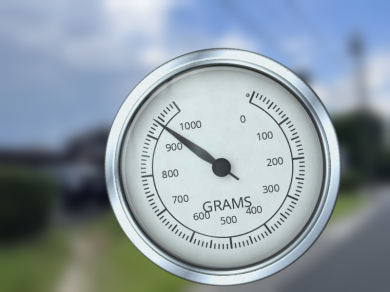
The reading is 940g
